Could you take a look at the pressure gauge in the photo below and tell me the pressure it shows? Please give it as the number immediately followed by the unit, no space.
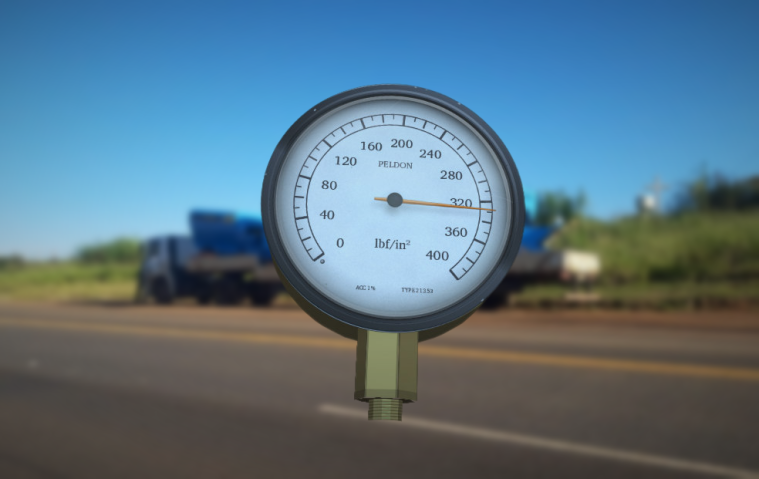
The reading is 330psi
